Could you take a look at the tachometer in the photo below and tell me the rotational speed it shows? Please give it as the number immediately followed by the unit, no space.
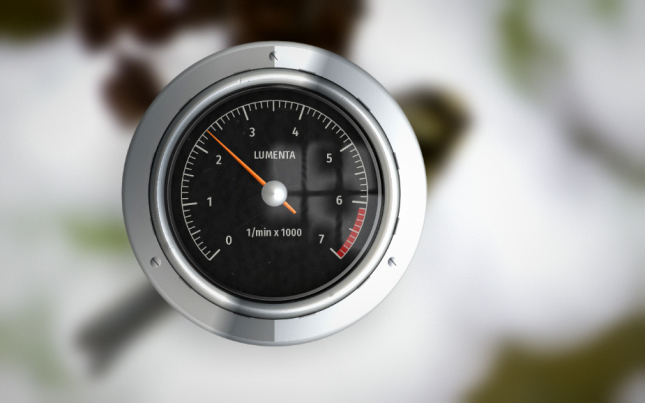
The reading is 2300rpm
